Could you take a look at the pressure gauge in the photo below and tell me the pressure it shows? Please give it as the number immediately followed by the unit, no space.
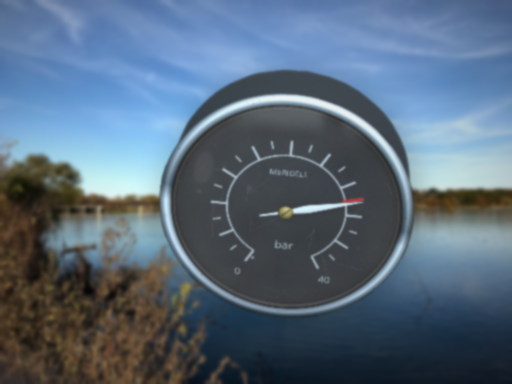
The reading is 30bar
